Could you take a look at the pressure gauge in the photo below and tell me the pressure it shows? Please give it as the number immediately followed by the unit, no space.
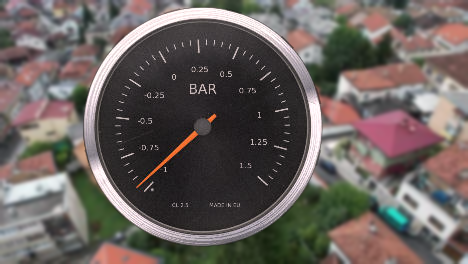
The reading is -0.95bar
